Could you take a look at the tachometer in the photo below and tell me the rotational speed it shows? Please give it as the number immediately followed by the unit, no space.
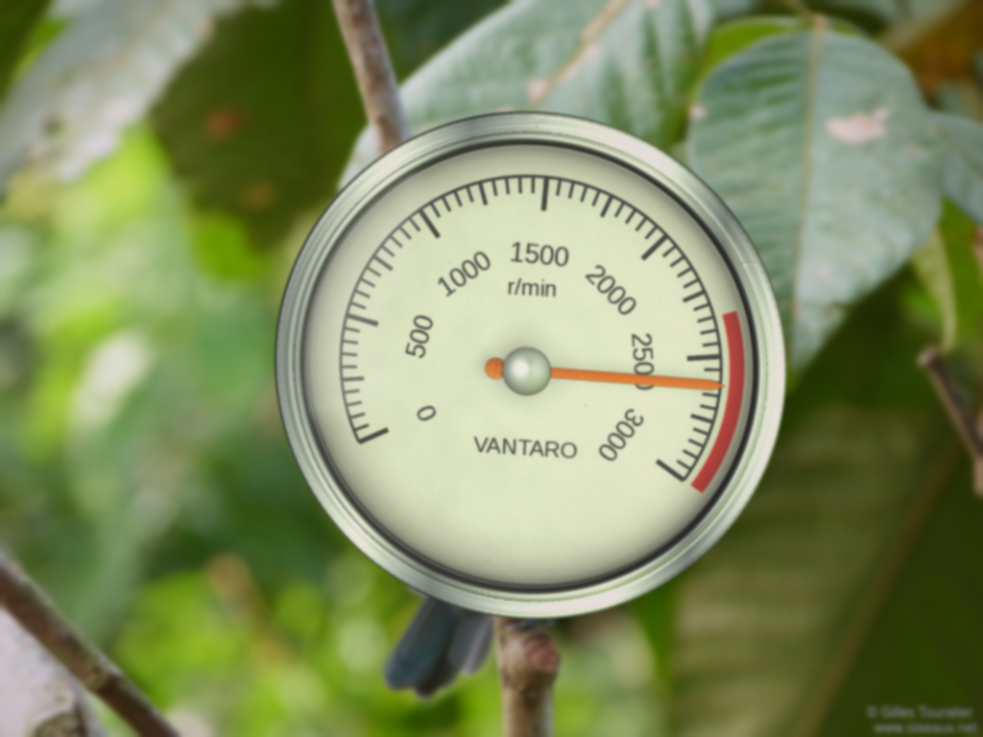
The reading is 2600rpm
